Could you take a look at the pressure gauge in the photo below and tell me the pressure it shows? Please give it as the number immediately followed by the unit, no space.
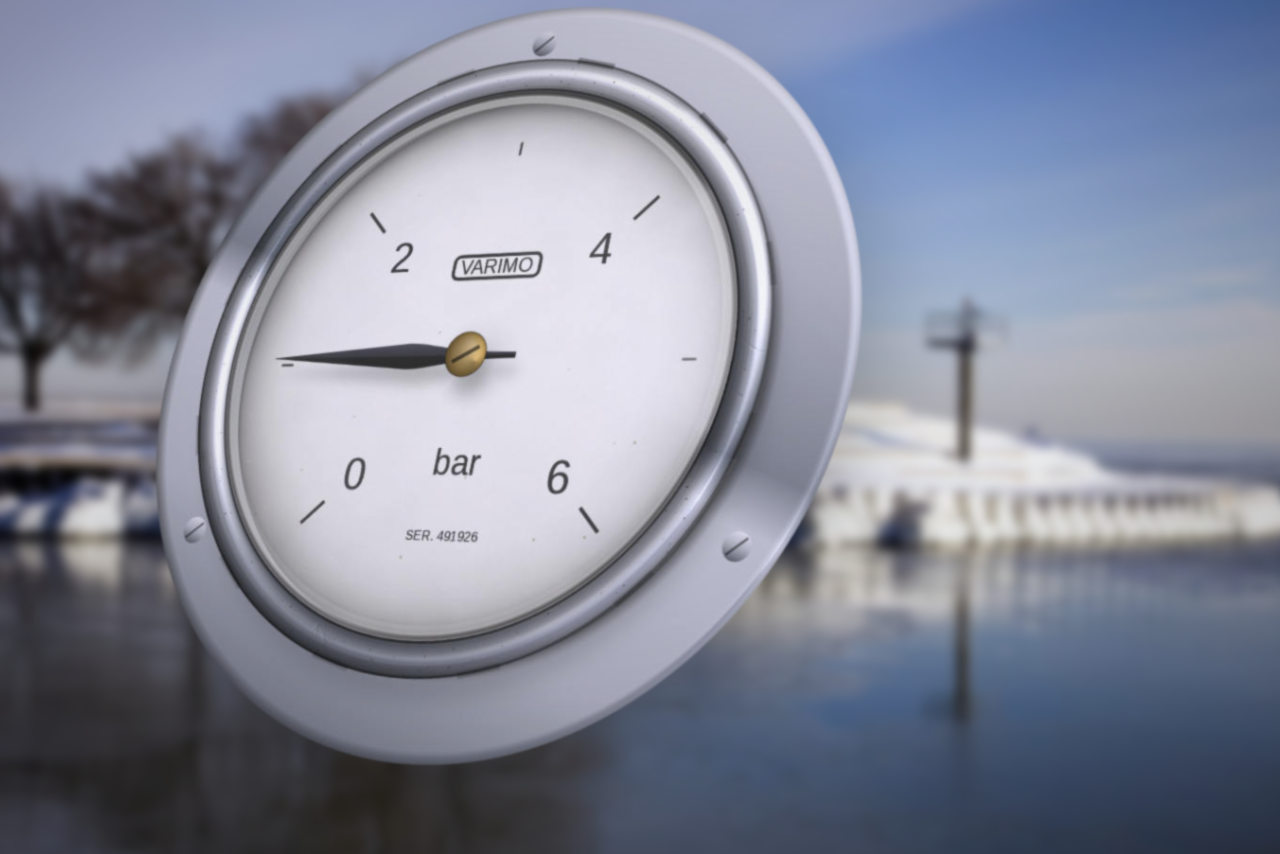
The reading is 1bar
